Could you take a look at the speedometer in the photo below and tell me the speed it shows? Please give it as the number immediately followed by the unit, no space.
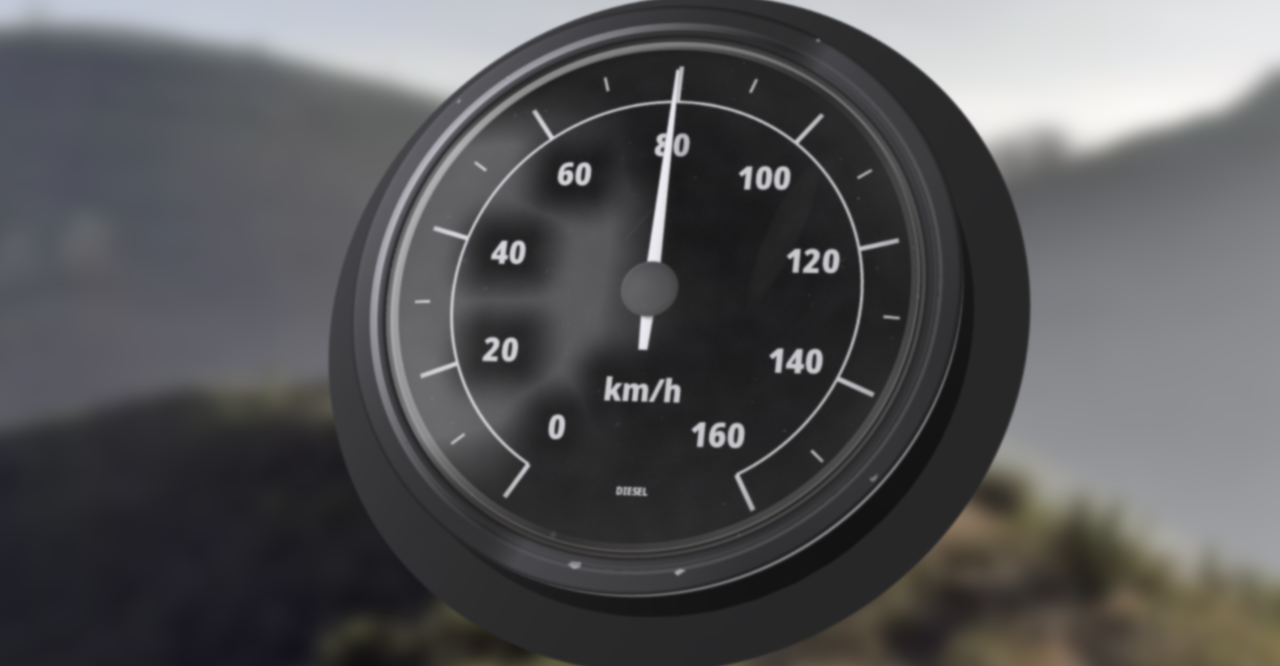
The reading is 80km/h
